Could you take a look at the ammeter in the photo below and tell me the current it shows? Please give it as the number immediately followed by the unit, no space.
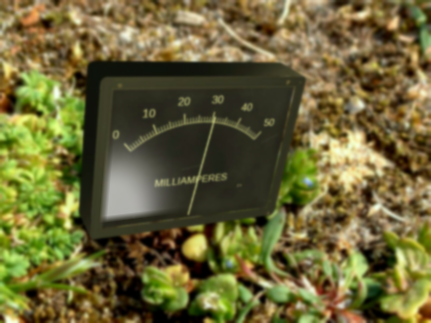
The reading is 30mA
